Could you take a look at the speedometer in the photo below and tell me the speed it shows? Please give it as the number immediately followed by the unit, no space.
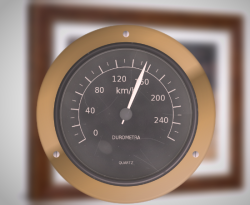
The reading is 155km/h
